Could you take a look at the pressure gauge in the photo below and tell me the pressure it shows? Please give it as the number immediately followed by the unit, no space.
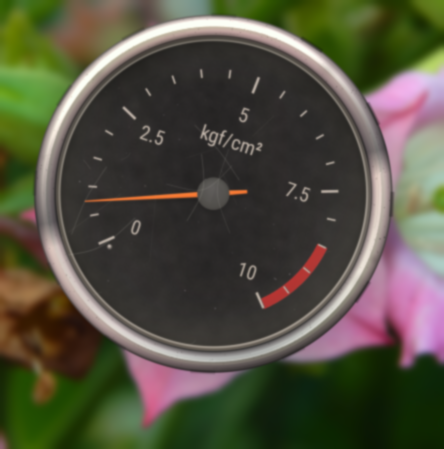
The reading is 0.75kg/cm²
